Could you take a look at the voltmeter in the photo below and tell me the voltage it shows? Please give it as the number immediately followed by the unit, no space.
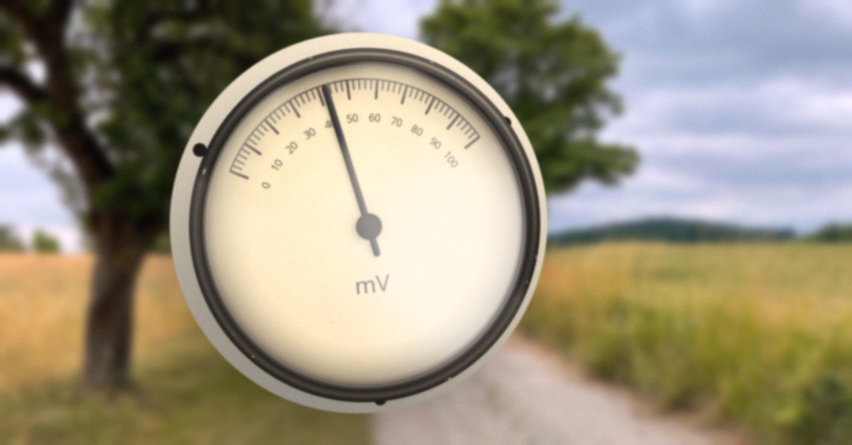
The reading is 42mV
